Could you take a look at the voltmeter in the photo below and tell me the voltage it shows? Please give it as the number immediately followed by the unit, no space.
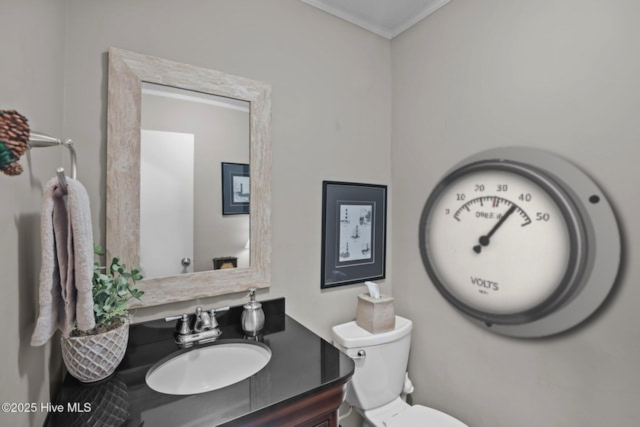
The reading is 40V
